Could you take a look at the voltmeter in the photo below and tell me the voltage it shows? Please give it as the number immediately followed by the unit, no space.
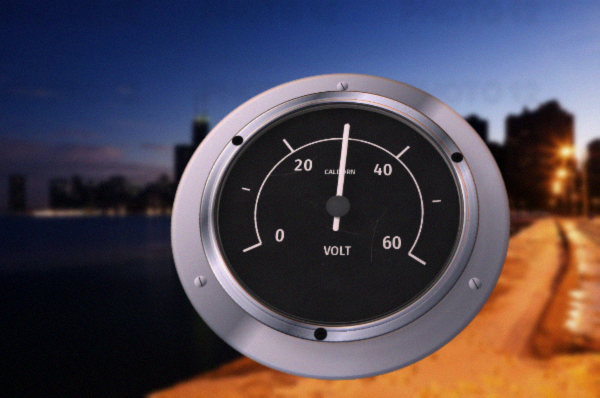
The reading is 30V
